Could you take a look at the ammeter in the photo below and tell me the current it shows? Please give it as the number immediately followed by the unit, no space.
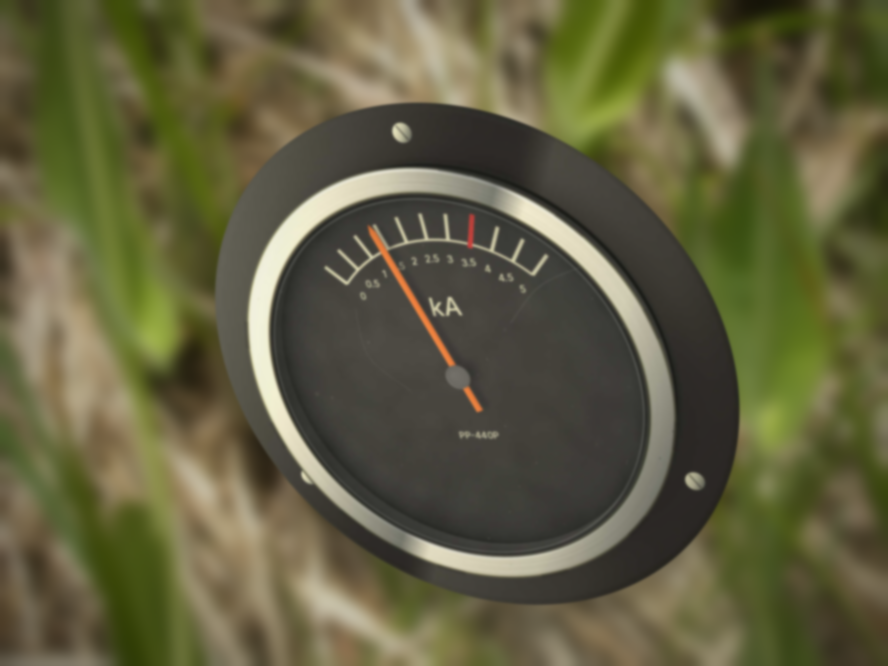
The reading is 1.5kA
